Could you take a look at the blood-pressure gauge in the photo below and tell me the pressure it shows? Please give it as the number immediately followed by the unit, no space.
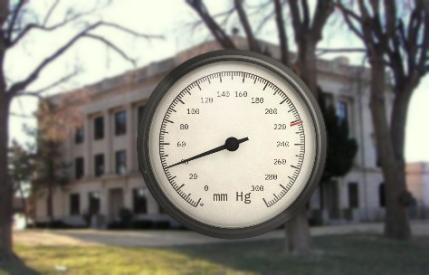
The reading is 40mmHg
